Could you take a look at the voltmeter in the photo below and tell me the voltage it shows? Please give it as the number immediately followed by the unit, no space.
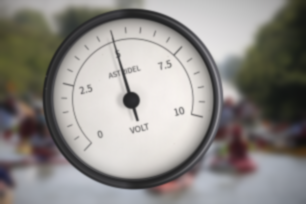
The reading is 5V
